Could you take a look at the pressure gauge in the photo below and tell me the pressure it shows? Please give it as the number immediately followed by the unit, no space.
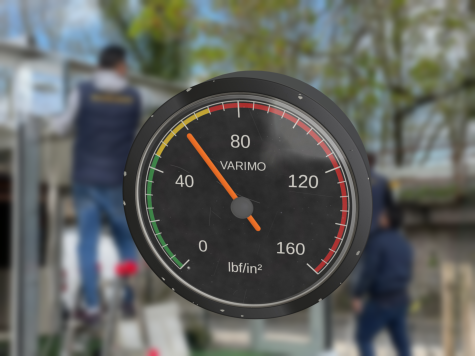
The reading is 60psi
